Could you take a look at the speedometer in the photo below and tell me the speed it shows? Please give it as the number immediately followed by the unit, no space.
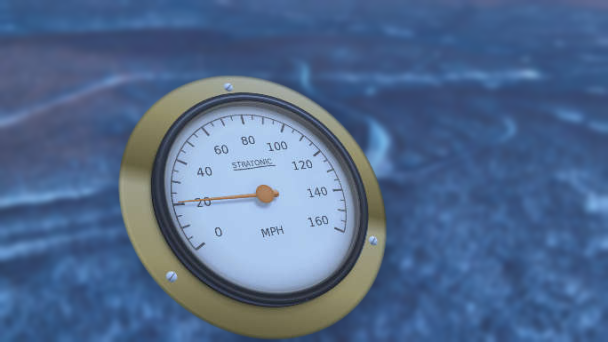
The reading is 20mph
